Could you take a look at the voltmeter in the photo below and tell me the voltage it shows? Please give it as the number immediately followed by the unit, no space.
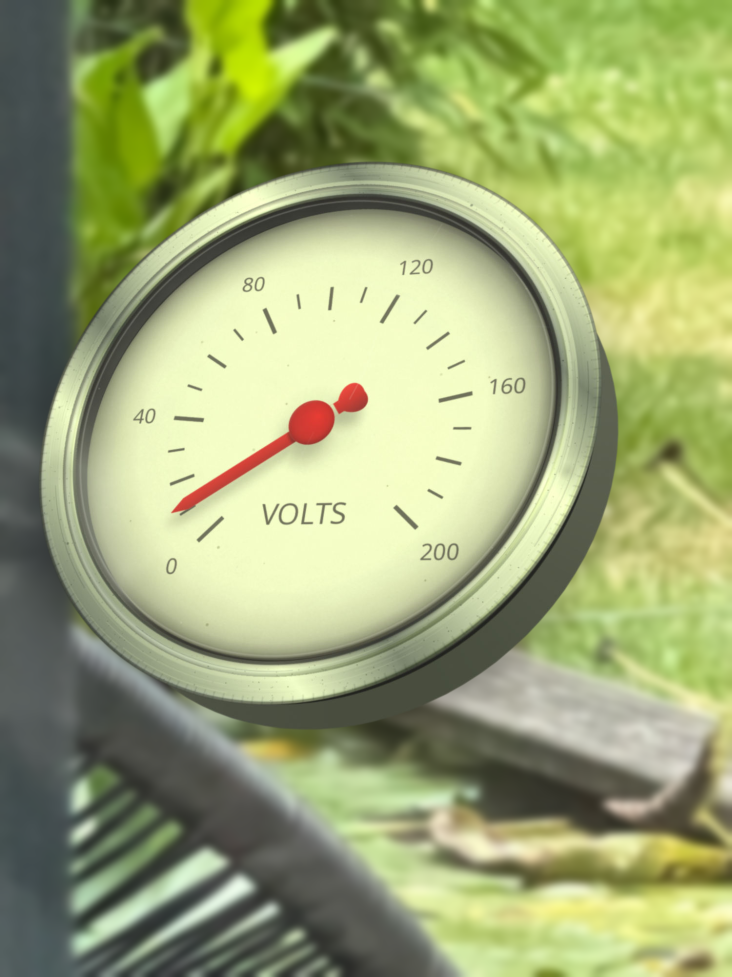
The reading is 10V
